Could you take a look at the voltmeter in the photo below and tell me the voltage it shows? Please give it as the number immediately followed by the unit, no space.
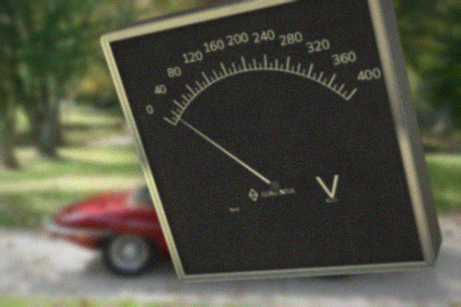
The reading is 20V
